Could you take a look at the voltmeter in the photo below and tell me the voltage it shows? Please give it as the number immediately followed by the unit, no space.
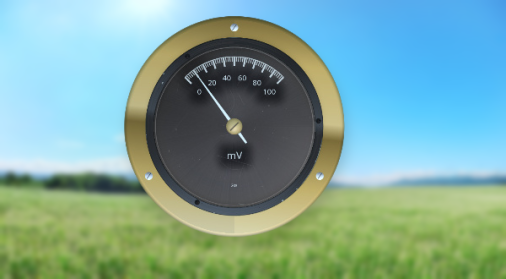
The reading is 10mV
